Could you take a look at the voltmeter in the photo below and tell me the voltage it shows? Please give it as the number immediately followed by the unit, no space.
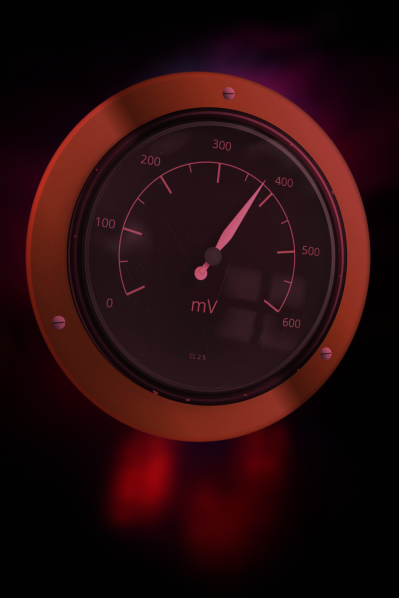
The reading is 375mV
